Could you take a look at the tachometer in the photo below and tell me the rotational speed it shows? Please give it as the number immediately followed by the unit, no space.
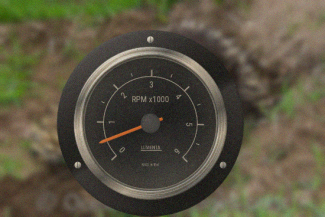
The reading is 500rpm
